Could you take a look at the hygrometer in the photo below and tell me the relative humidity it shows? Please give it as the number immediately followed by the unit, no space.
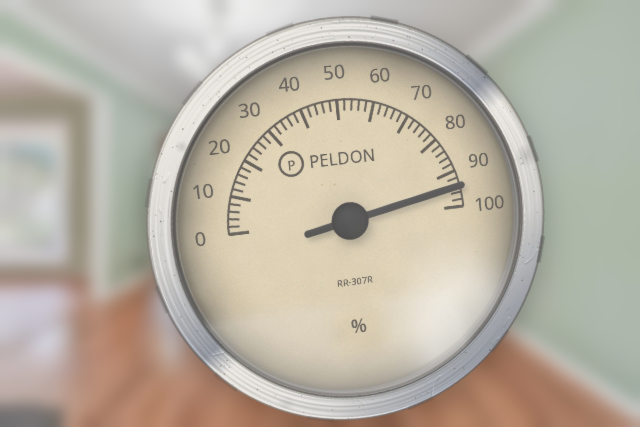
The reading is 94%
